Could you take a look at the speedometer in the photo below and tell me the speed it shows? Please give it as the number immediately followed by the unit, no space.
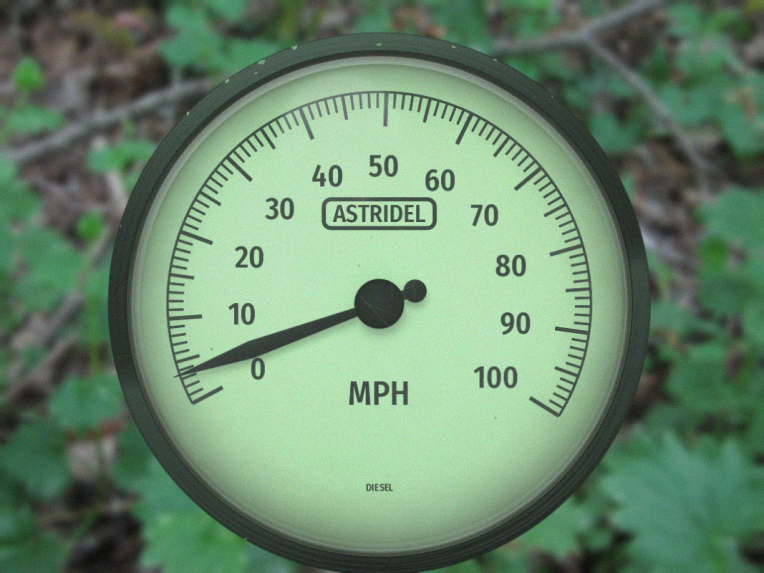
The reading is 3.5mph
